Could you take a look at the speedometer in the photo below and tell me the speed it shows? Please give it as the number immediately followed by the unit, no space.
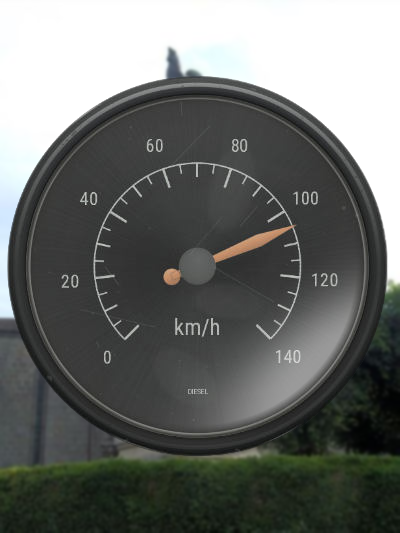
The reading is 105km/h
